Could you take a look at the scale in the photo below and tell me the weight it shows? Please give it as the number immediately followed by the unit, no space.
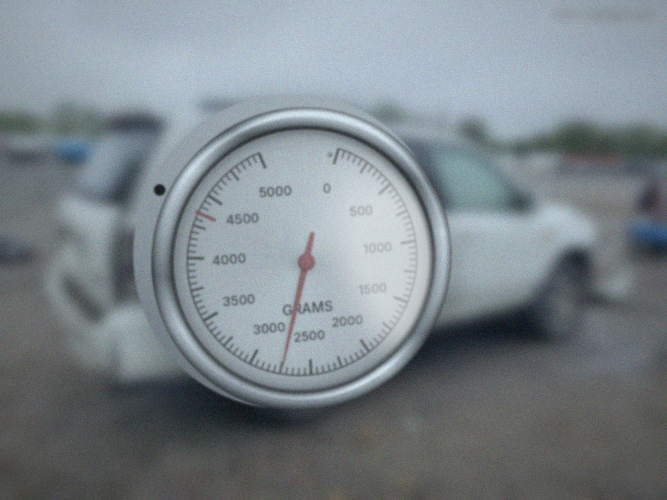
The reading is 2750g
